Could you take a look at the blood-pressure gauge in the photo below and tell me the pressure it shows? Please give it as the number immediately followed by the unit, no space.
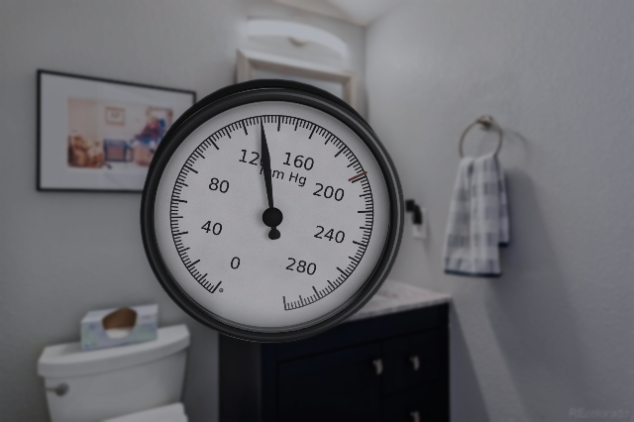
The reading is 130mmHg
